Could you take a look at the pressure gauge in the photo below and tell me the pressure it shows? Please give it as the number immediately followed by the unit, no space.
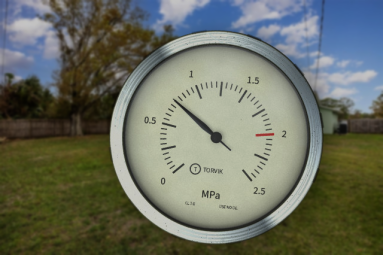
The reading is 0.75MPa
